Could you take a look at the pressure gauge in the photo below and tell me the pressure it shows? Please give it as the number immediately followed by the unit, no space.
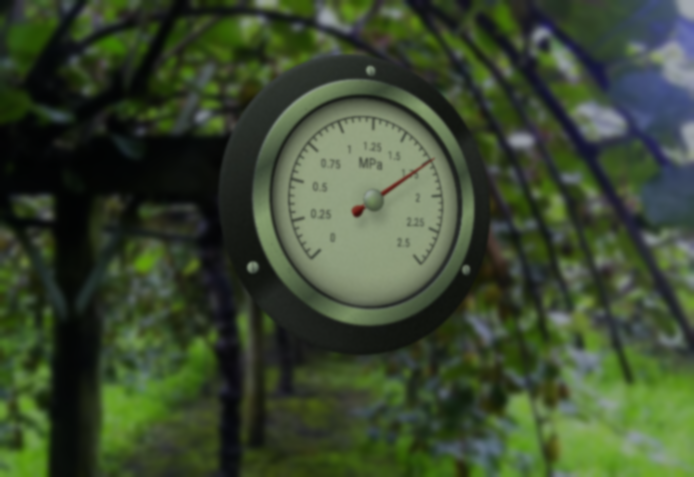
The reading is 1.75MPa
